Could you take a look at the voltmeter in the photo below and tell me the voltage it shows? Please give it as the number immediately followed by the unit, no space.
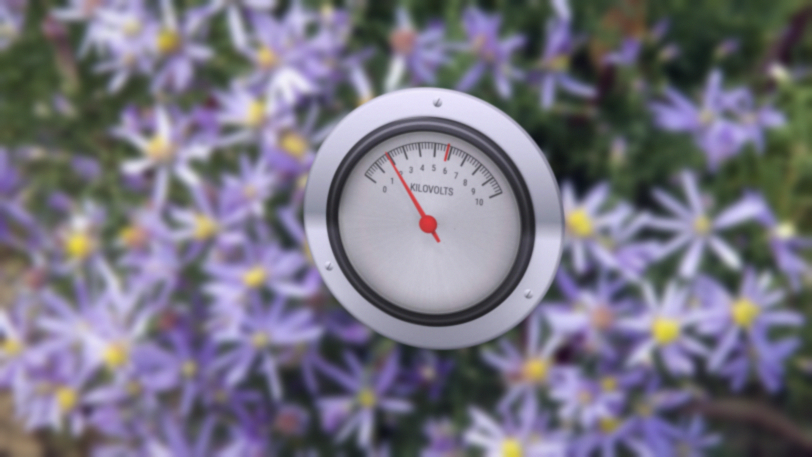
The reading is 2kV
